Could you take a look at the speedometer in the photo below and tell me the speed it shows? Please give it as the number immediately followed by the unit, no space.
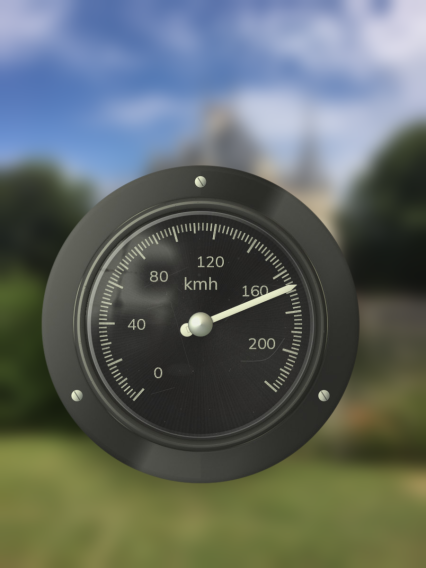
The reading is 168km/h
